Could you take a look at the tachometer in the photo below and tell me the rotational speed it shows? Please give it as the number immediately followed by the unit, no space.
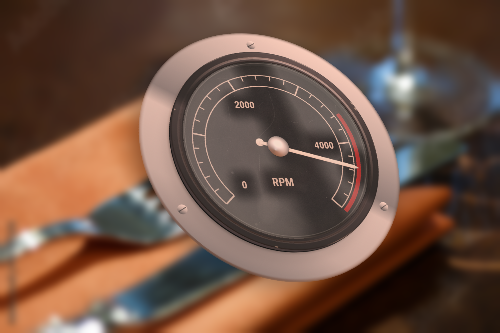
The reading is 4400rpm
